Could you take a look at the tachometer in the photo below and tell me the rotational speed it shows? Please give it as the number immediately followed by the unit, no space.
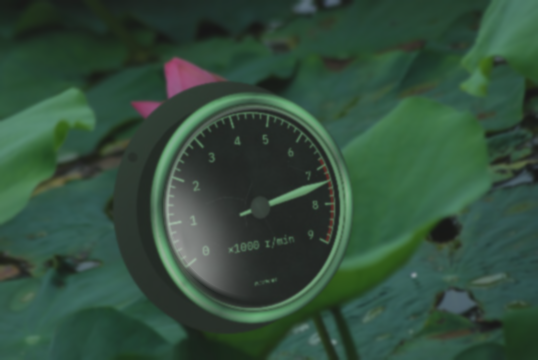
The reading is 7400rpm
